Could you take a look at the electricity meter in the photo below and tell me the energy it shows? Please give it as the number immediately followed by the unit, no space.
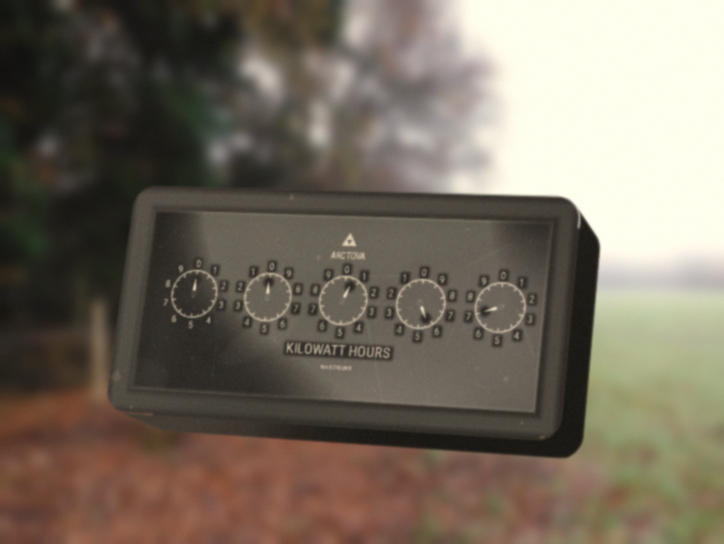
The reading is 57kWh
